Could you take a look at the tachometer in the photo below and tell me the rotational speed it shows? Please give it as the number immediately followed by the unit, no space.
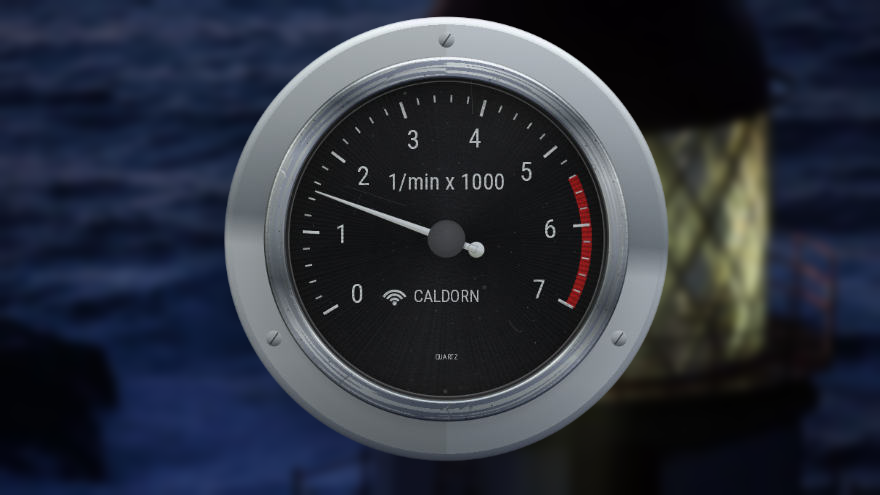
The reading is 1500rpm
